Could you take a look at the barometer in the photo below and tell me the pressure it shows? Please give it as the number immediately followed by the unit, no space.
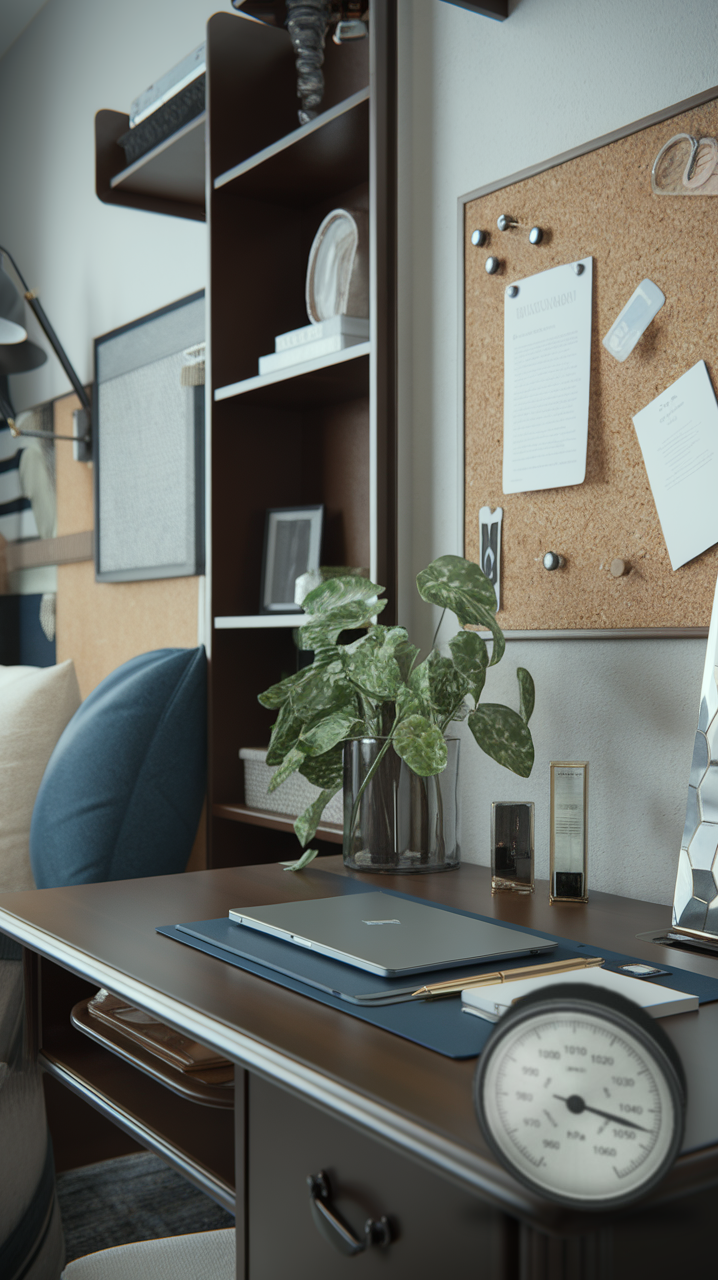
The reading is 1045hPa
